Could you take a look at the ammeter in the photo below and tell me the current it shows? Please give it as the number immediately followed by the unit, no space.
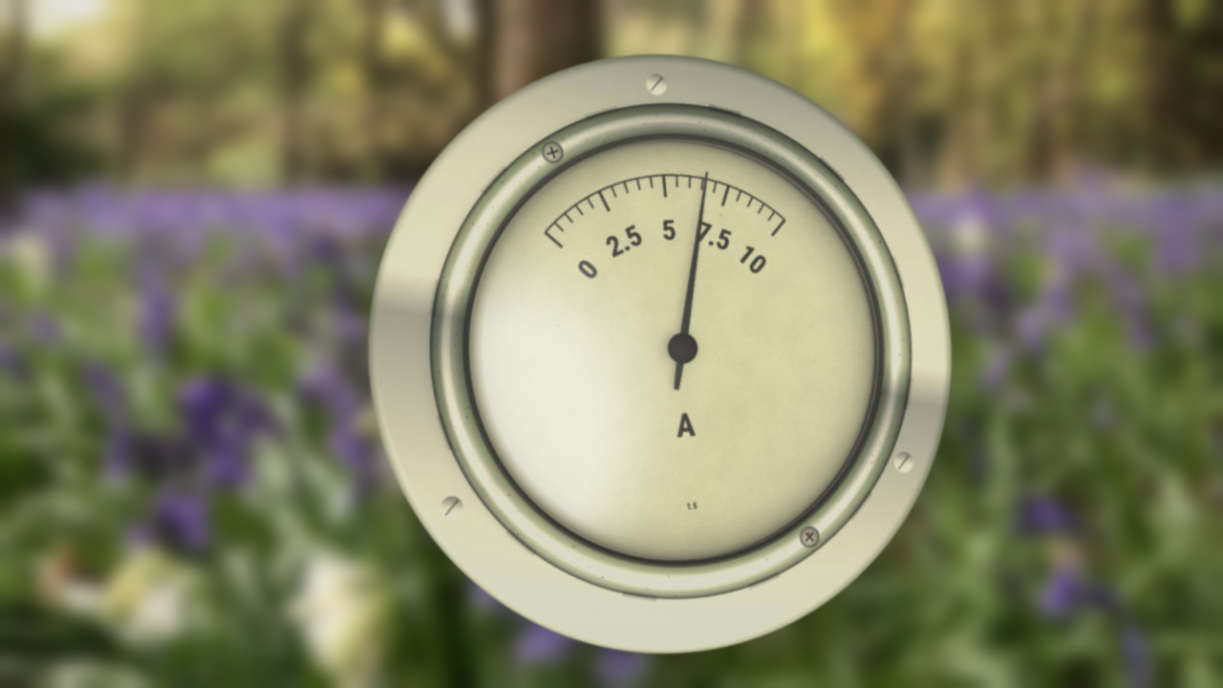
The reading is 6.5A
